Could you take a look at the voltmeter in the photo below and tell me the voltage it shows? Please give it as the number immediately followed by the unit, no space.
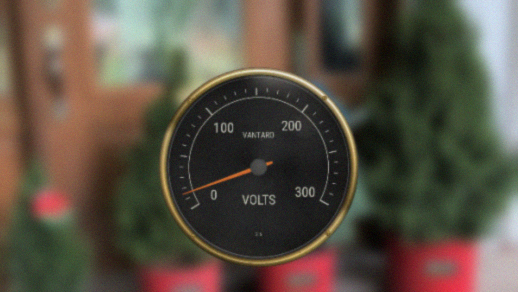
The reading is 15V
